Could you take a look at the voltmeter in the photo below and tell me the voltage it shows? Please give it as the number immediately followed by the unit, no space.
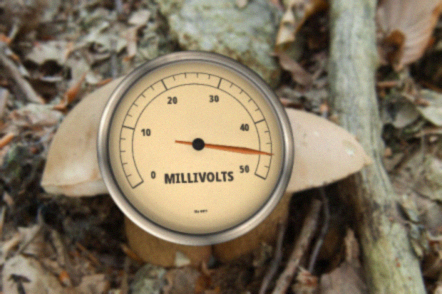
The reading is 46mV
